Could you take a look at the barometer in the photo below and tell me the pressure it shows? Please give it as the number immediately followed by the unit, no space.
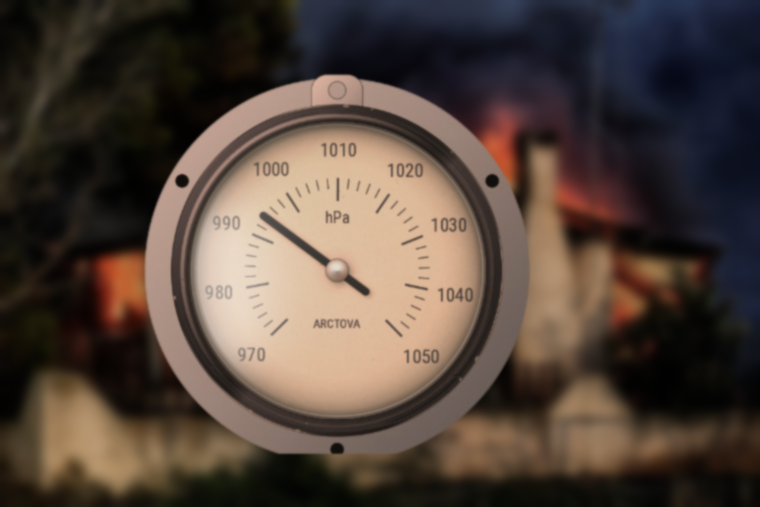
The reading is 994hPa
